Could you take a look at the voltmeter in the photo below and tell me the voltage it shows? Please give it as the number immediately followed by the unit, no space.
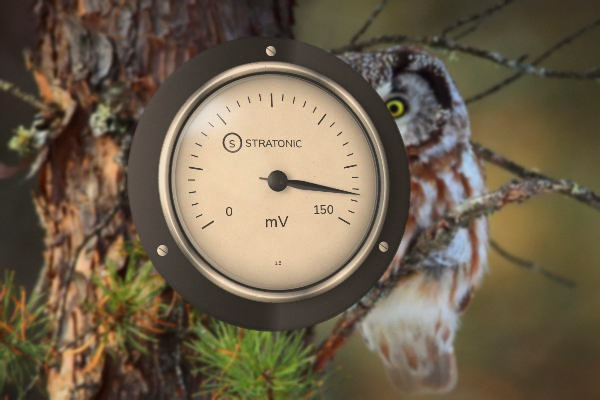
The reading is 137.5mV
